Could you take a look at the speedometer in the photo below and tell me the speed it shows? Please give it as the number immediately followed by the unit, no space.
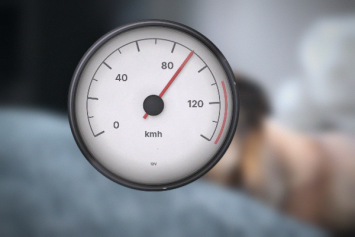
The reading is 90km/h
